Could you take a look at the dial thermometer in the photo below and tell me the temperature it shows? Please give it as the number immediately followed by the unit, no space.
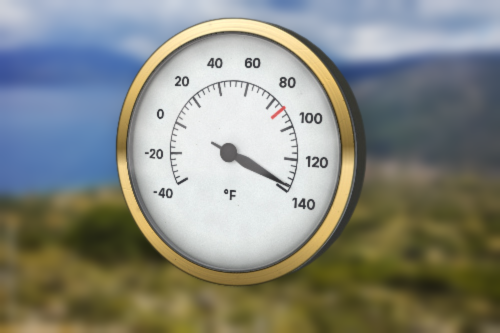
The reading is 136°F
